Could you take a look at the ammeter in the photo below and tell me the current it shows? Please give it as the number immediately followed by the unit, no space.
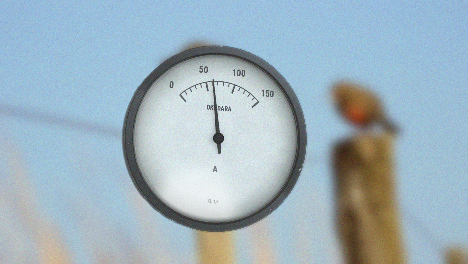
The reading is 60A
